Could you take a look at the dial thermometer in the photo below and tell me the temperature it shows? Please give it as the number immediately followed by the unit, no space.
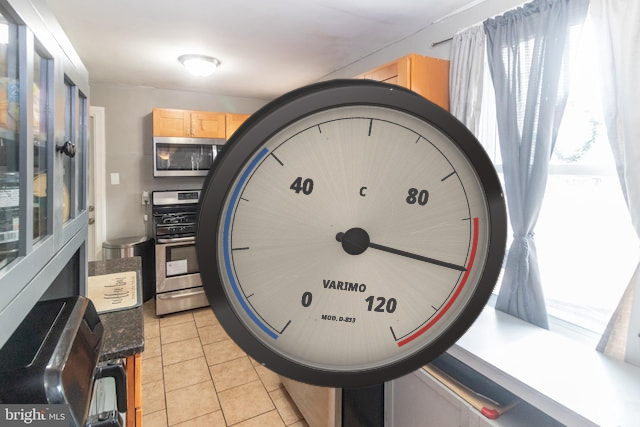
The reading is 100°C
